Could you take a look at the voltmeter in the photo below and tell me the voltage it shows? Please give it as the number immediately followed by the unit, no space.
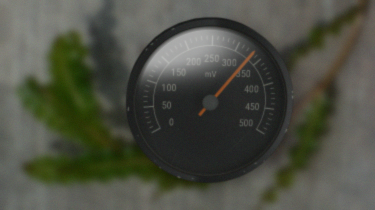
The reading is 330mV
